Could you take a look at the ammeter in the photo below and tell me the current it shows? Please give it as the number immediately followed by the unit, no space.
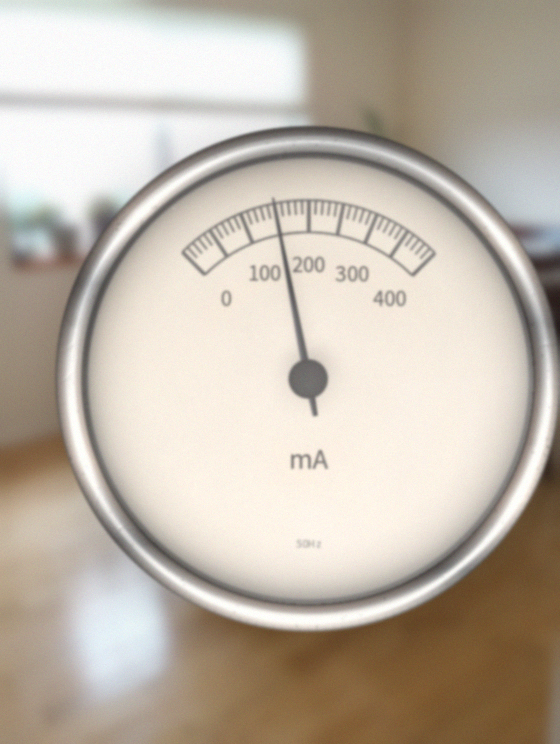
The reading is 150mA
